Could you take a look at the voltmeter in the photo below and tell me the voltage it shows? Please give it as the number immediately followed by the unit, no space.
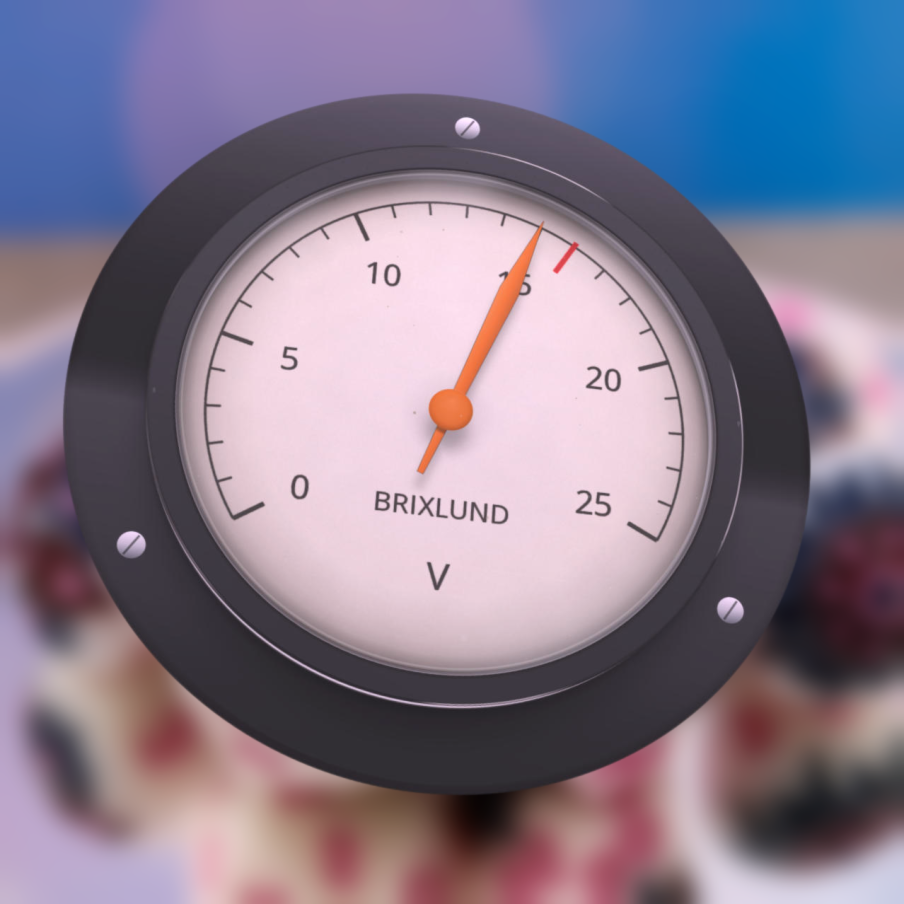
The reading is 15V
